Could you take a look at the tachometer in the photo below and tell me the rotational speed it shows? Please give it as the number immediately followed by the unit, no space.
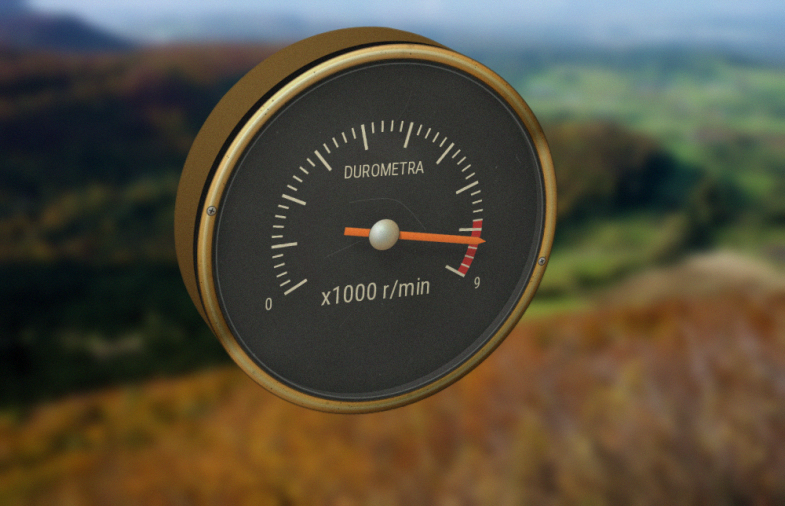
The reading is 8200rpm
